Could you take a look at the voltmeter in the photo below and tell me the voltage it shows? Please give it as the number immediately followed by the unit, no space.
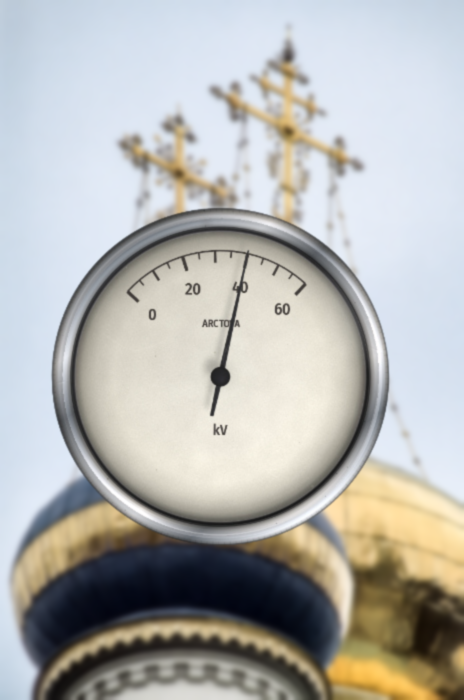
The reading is 40kV
